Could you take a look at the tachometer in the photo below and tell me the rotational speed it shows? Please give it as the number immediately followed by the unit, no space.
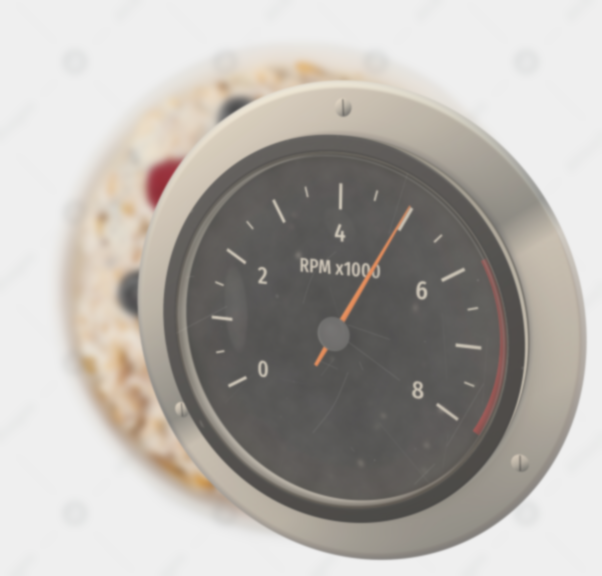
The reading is 5000rpm
